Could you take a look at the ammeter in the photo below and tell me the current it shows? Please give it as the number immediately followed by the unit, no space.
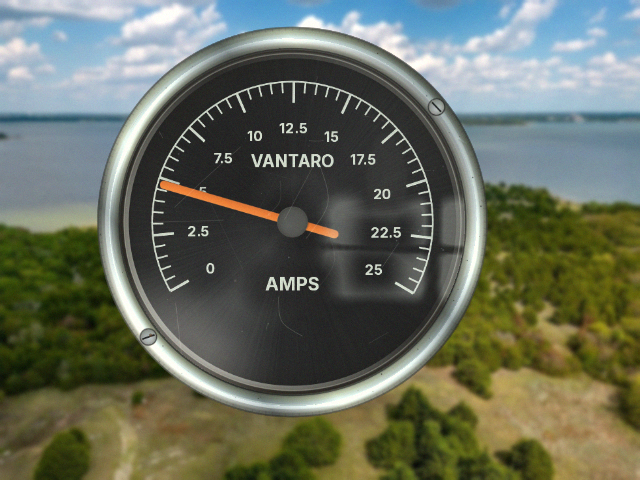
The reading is 4.75A
